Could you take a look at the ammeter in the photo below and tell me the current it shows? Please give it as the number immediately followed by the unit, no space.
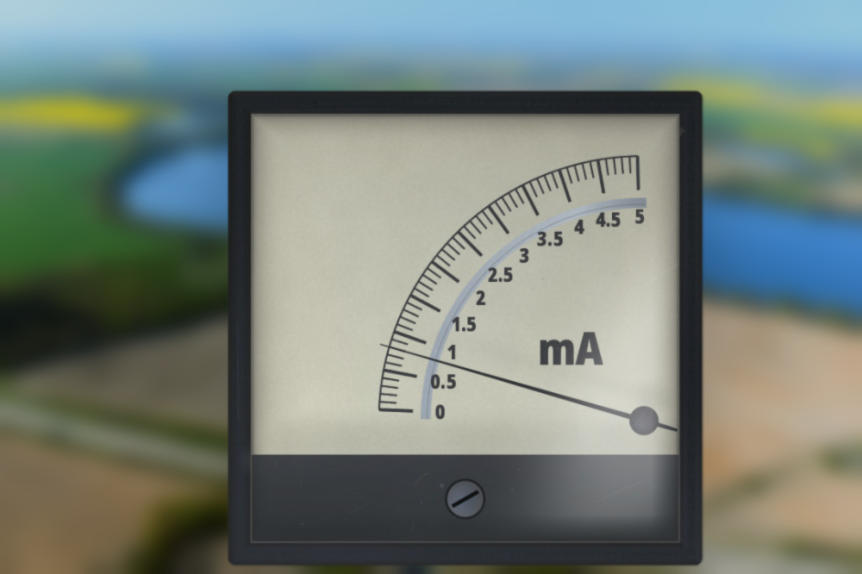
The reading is 0.8mA
